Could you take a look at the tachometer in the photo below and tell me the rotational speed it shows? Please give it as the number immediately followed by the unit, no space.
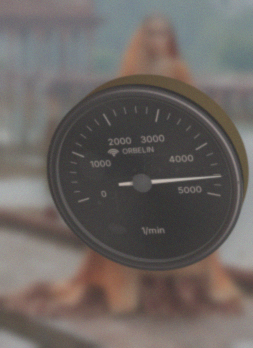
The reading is 4600rpm
